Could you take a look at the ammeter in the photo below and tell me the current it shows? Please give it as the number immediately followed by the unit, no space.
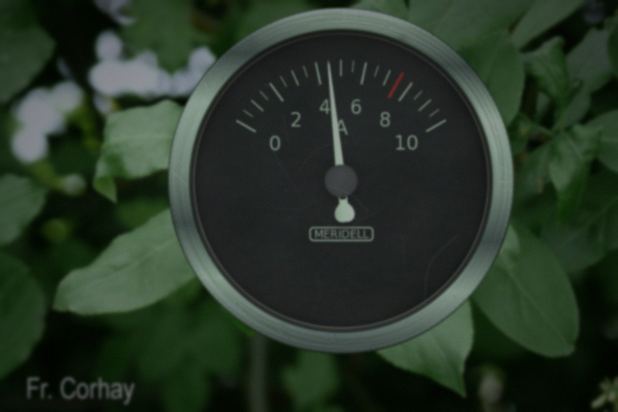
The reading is 4.5A
